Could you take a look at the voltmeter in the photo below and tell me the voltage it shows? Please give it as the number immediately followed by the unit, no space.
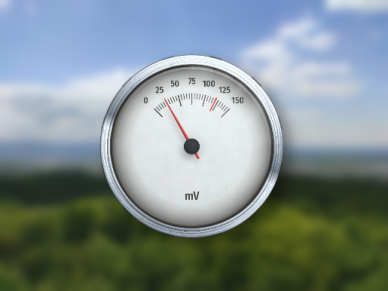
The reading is 25mV
